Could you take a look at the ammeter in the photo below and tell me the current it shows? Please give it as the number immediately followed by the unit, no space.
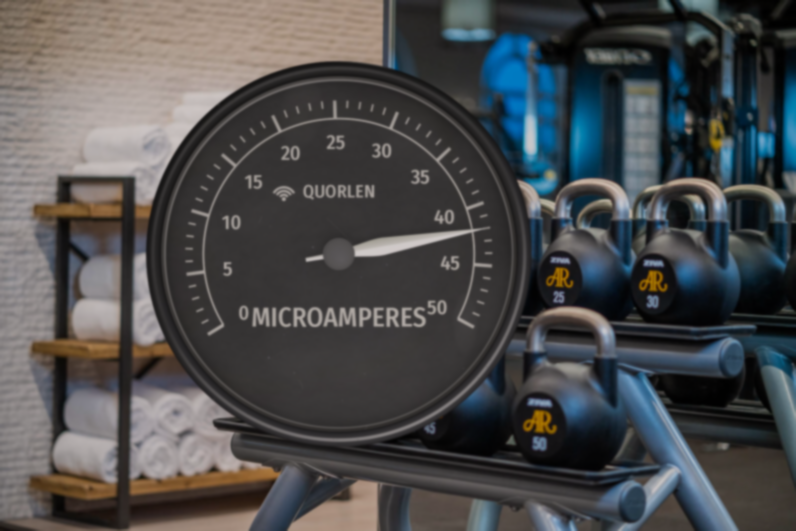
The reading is 42µA
